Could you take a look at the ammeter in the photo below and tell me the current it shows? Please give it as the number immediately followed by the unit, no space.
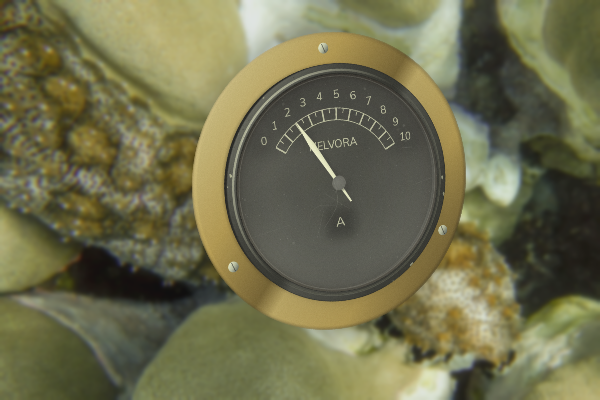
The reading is 2A
